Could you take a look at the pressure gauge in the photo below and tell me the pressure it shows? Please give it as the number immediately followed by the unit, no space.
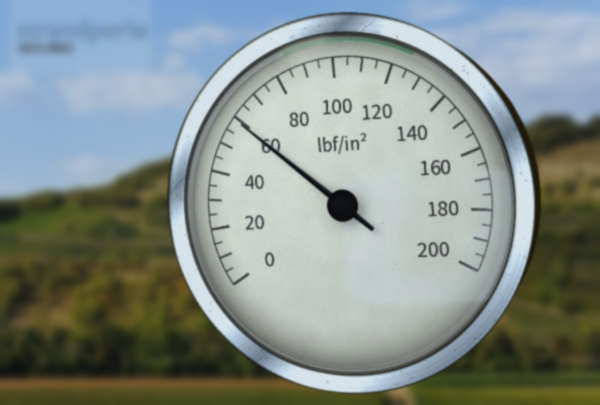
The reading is 60psi
